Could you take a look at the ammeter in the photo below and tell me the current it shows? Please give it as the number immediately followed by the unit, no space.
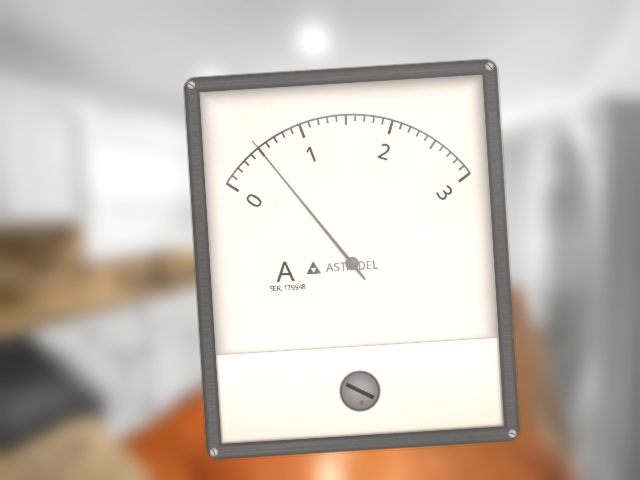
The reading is 0.5A
